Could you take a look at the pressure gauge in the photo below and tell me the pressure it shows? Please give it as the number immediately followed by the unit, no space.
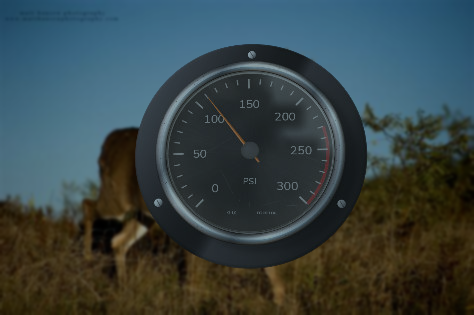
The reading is 110psi
